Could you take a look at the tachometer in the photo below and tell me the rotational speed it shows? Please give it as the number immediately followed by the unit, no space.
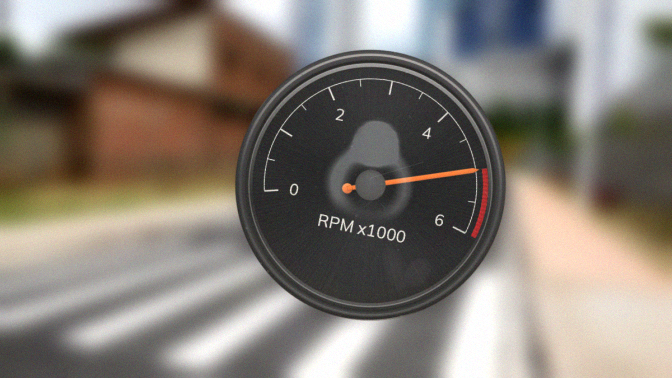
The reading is 5000rpm
